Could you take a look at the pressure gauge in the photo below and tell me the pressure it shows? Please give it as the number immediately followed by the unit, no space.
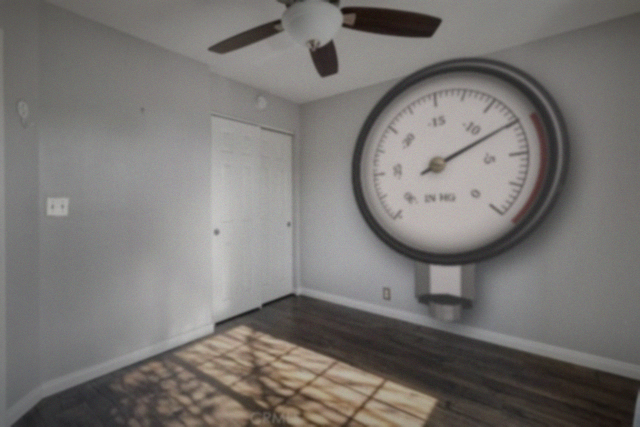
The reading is -7.5inHg
